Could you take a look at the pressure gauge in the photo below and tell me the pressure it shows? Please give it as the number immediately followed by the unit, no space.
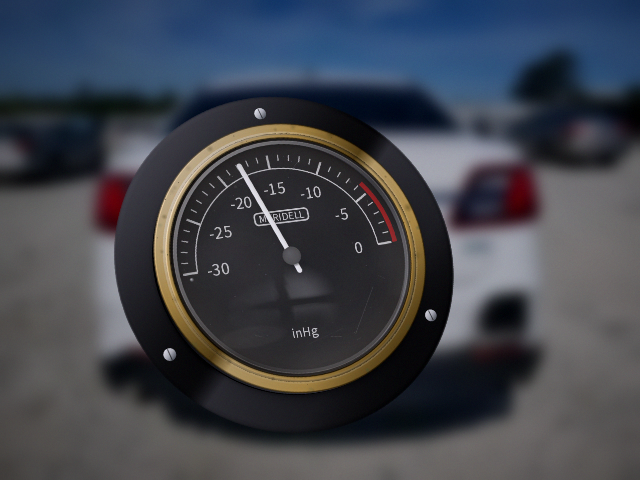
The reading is -18inHg
